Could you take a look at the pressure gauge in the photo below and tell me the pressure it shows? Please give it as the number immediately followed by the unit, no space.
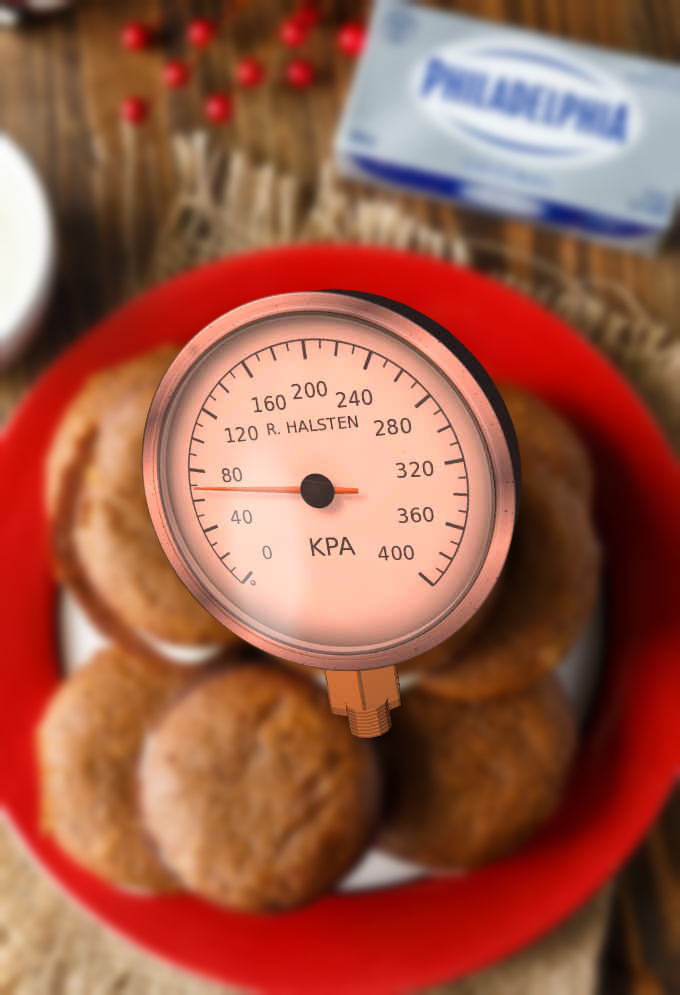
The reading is 70kPa
